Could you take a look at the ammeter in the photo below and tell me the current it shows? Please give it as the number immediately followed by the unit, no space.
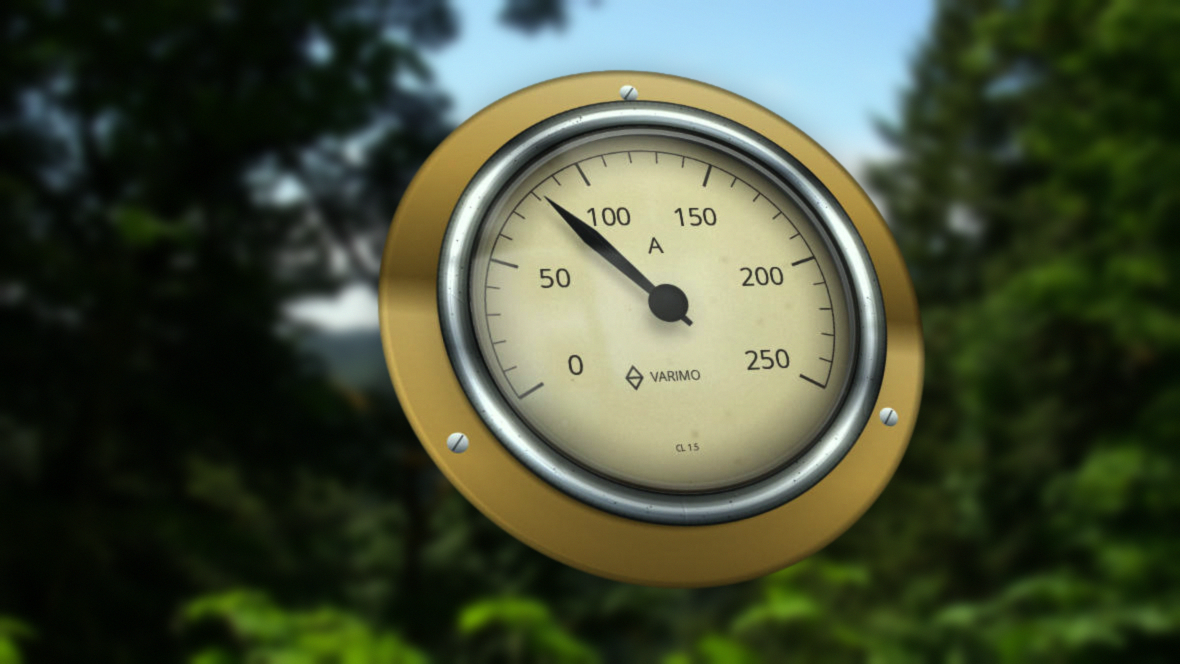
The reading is 80A
